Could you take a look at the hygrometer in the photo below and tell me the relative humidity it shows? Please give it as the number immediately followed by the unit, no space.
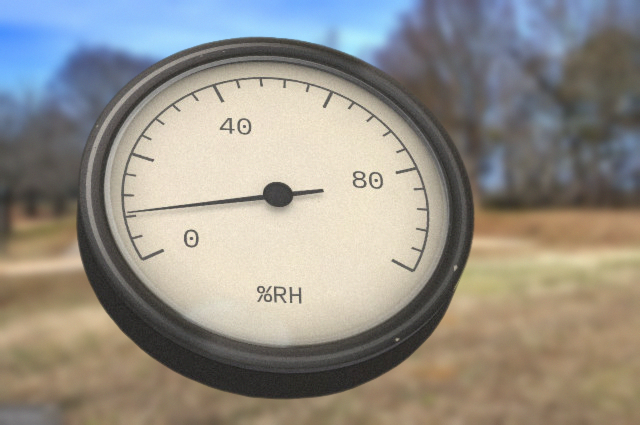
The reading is 8%
